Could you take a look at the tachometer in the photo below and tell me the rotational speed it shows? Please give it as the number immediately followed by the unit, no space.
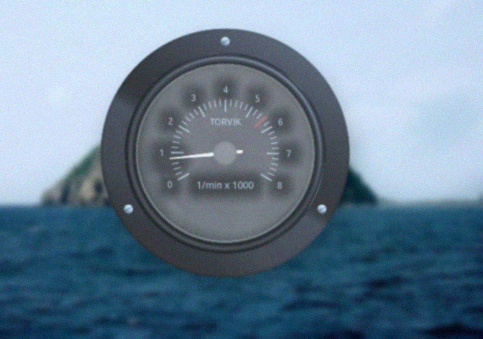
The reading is 800rpm
